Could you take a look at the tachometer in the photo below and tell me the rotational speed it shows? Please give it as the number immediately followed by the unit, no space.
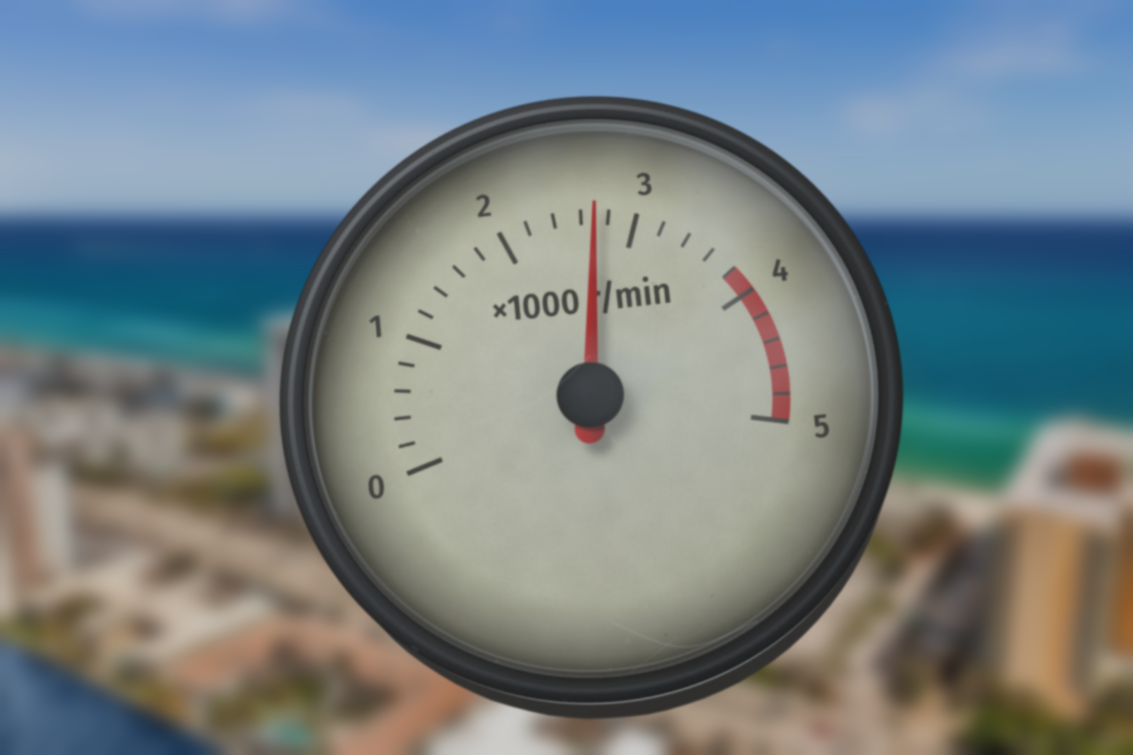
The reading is 2700rpm
